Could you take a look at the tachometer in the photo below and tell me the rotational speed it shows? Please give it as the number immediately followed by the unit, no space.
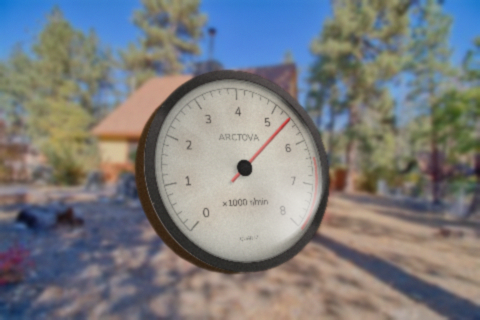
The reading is 5400rpm
